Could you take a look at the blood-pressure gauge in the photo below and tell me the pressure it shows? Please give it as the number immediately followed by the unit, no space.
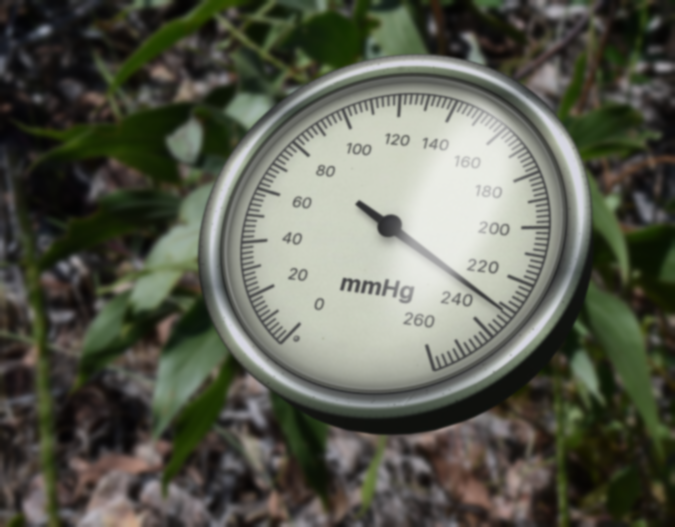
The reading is 232mmHg
